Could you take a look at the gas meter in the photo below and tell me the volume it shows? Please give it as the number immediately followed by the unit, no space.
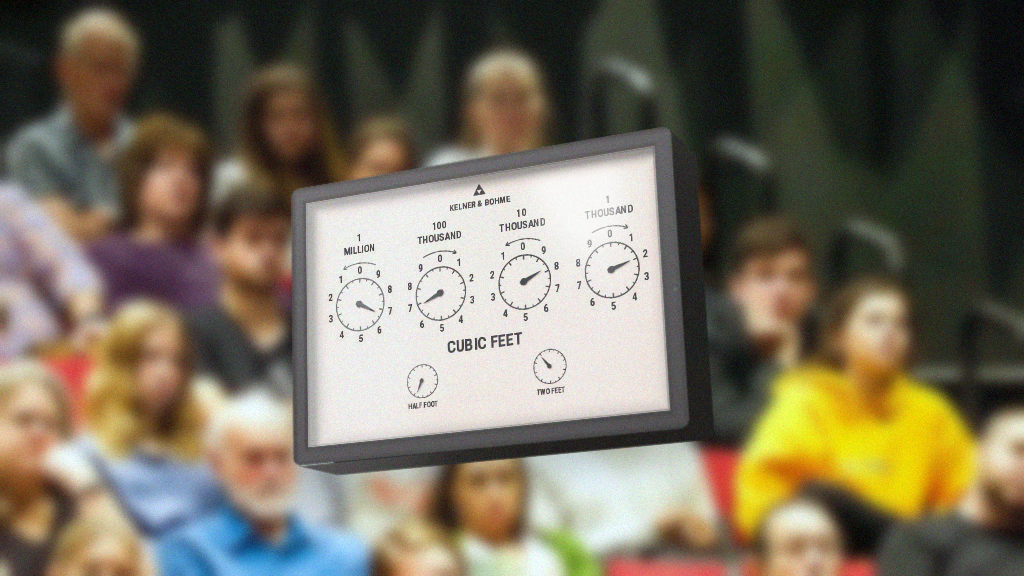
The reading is 668200ft³
